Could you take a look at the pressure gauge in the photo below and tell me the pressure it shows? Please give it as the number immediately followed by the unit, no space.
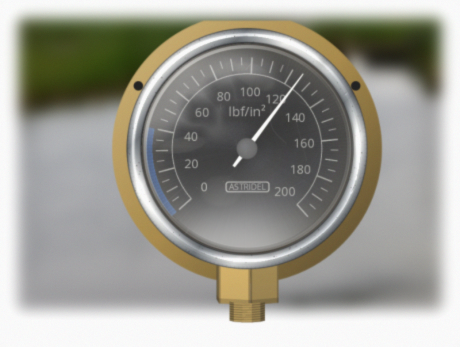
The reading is 125psi
